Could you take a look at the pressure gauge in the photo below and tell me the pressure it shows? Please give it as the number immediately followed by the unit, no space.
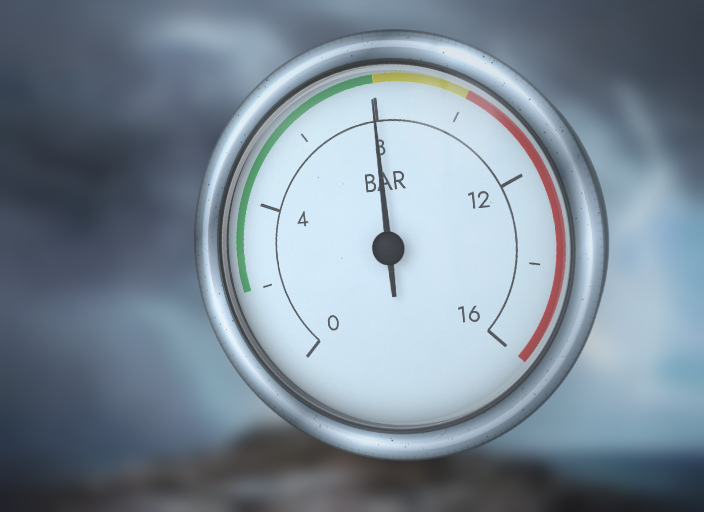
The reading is 8bar
